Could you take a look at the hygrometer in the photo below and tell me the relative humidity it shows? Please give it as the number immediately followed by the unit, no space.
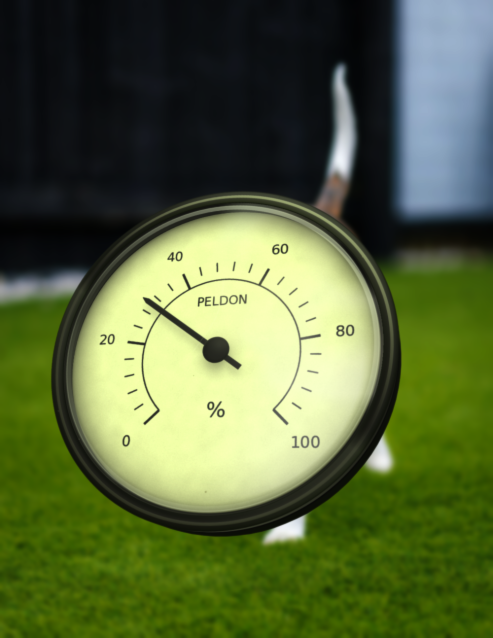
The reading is 30%
